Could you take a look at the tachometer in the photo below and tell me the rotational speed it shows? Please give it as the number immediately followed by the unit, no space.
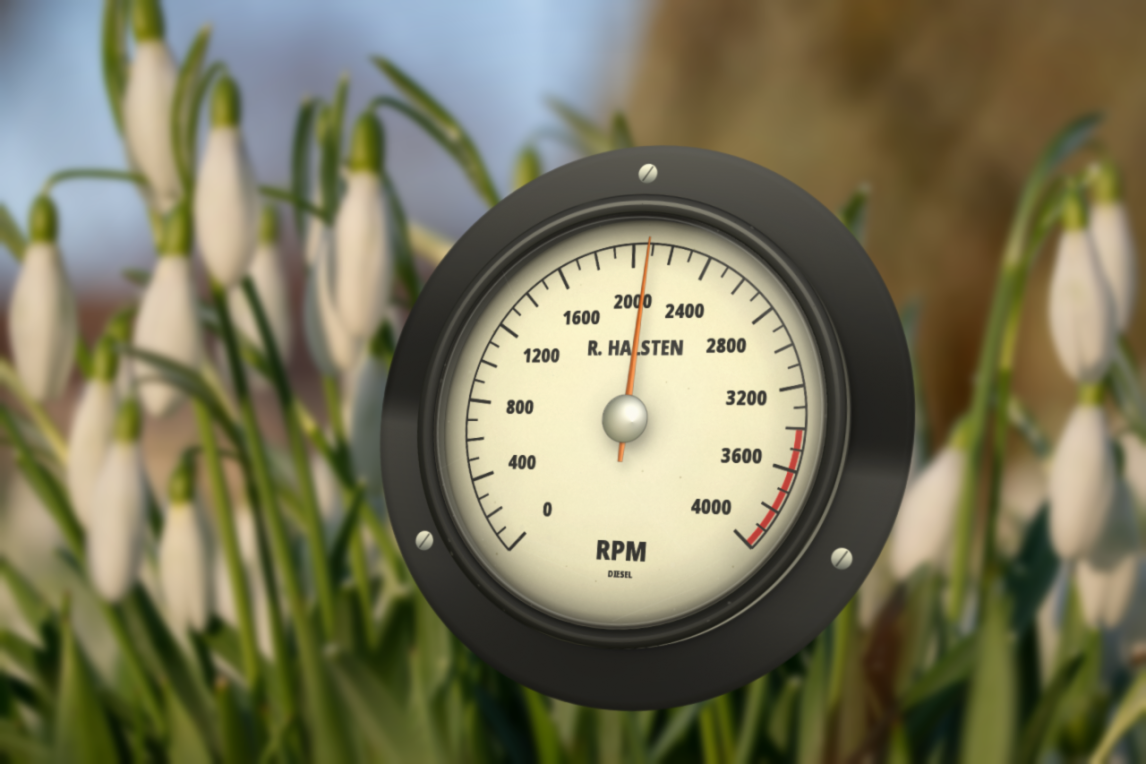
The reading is 2100rpm
